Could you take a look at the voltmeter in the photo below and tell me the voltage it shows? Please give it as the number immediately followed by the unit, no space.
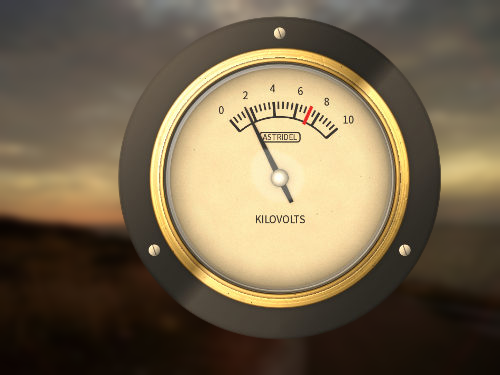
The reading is 1.6kV
